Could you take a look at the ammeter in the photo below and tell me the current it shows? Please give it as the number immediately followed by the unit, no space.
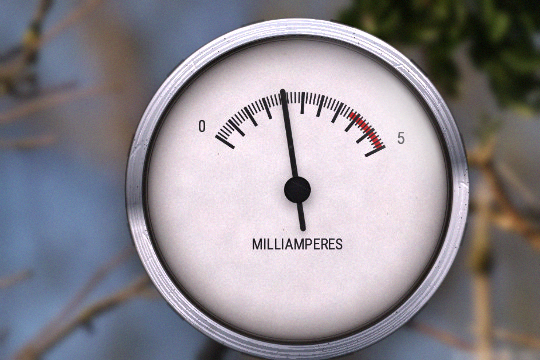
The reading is 2mA
